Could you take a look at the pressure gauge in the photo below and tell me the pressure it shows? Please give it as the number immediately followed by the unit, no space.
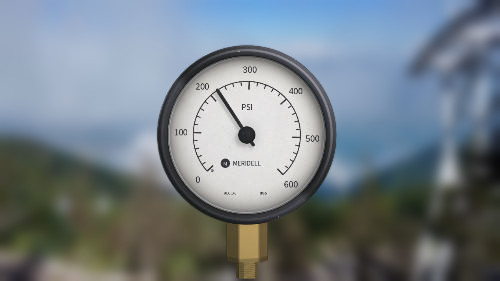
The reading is 220psi
